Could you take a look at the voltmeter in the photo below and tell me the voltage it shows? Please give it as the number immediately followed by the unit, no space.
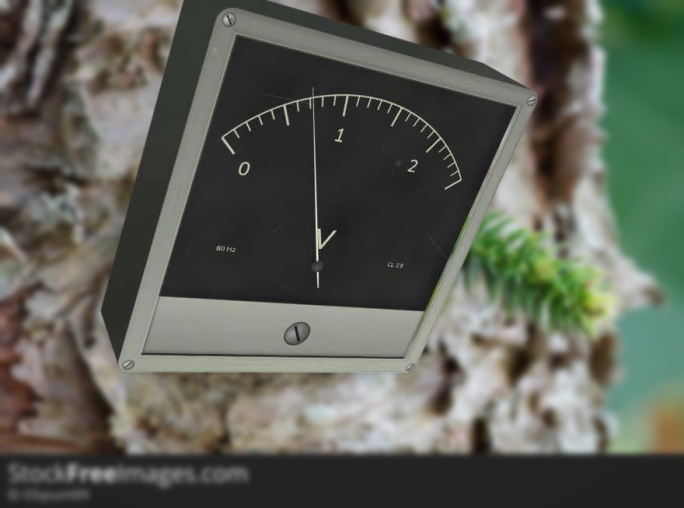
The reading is 0.7V
